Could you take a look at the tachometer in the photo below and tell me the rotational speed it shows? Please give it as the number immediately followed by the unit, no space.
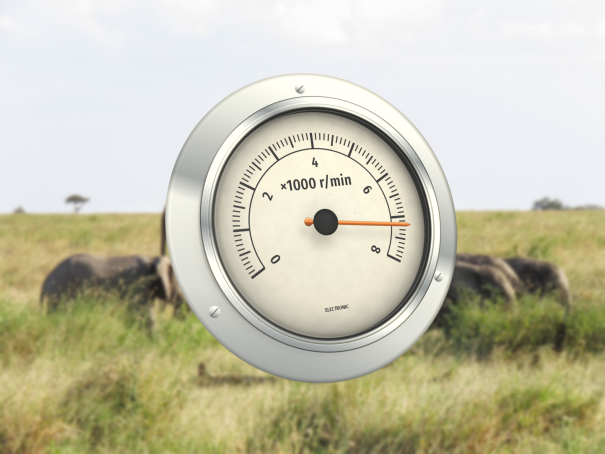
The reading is 7200rpm
